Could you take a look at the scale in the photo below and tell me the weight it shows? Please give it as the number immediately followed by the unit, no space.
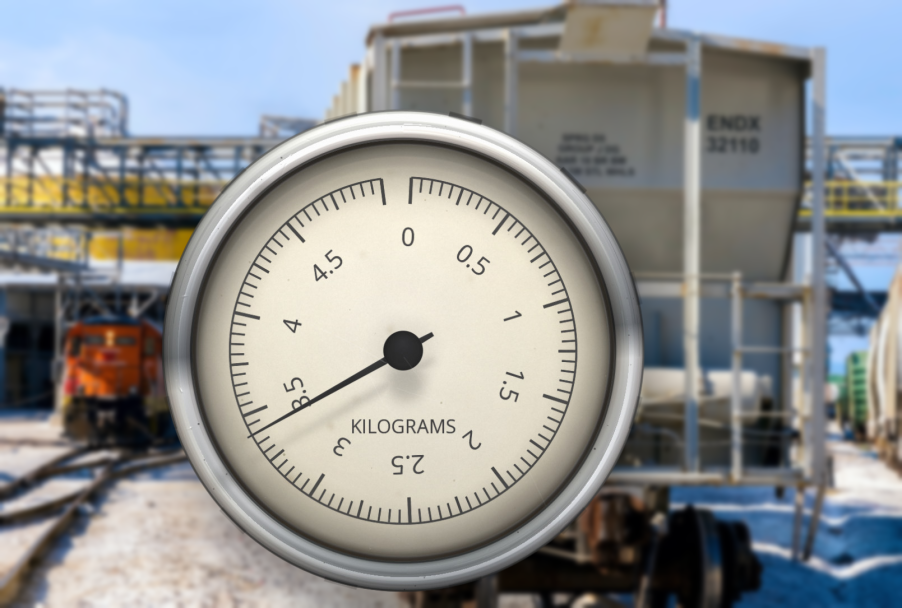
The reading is 3.4kg
